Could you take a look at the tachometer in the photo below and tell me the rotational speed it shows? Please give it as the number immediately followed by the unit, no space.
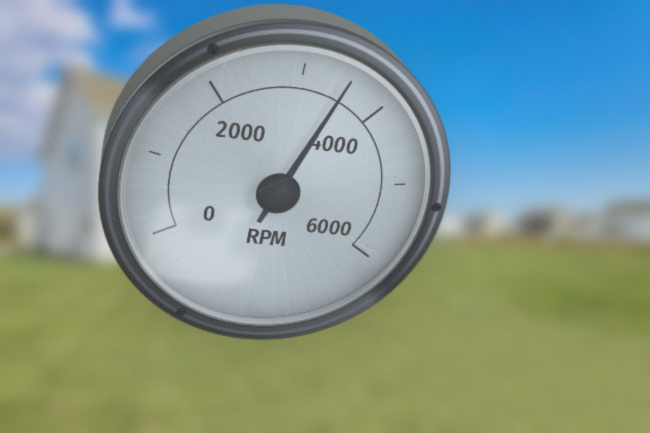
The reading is 3500rpm
